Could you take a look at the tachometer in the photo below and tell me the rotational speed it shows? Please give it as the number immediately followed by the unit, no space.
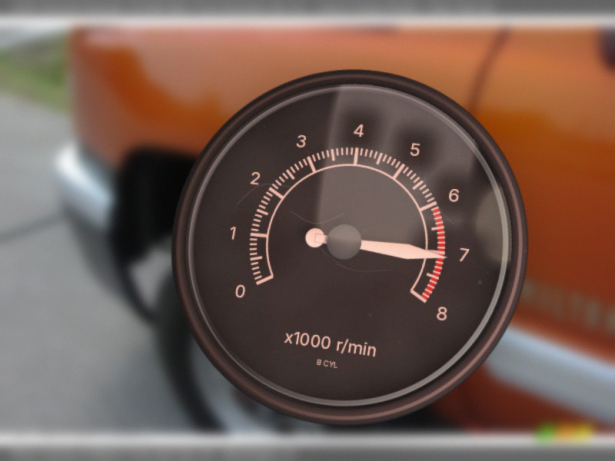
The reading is 7100rpm
